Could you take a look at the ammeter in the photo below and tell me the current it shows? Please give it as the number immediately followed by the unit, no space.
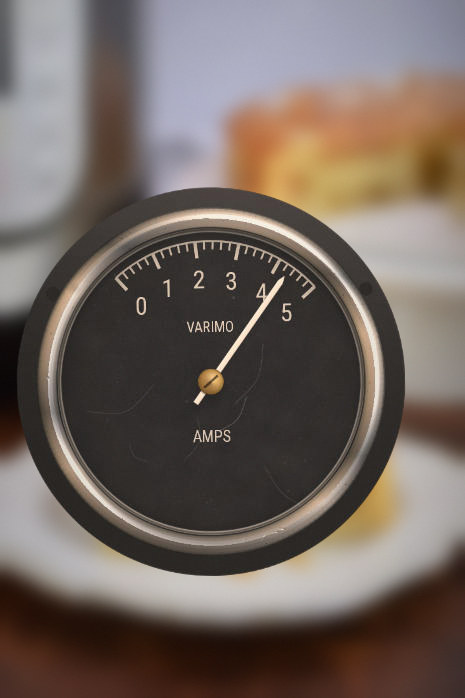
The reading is 4.3A
